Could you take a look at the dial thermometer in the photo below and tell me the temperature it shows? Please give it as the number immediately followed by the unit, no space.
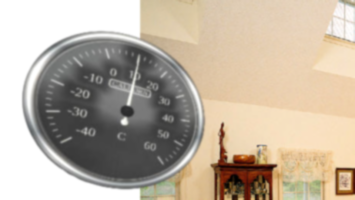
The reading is 10°C
